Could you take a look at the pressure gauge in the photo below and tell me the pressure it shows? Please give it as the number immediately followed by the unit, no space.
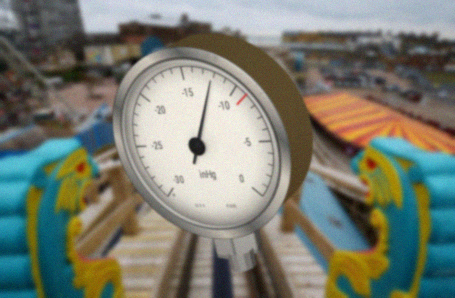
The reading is -12inHg
